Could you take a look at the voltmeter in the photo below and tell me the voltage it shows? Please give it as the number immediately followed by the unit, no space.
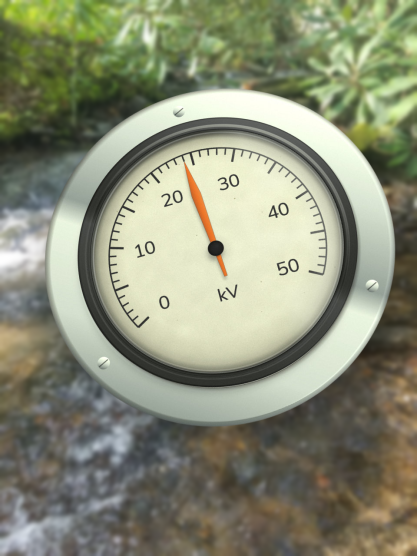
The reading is 24kV
